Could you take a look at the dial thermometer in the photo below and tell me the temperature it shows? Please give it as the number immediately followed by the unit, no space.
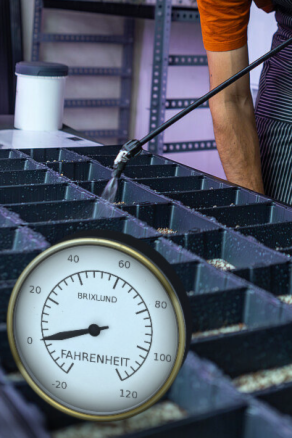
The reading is 0°F
